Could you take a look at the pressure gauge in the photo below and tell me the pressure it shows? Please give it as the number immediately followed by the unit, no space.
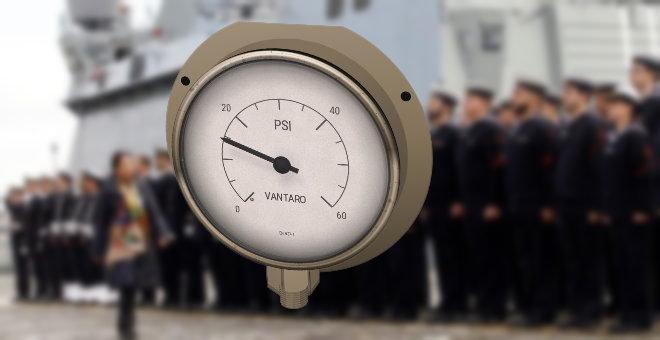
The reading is 15psi
